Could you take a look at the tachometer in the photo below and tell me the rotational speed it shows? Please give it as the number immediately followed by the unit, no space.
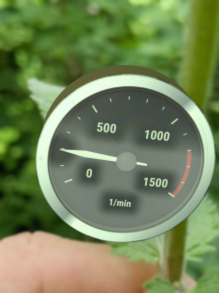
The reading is 200rpm
